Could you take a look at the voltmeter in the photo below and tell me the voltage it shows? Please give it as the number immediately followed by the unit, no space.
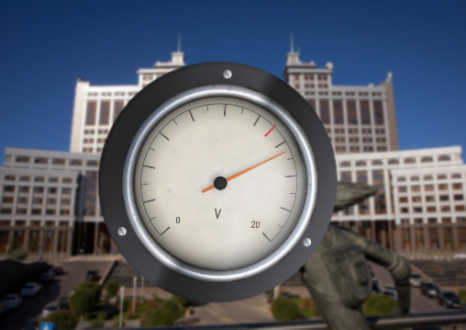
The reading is 14.5V
